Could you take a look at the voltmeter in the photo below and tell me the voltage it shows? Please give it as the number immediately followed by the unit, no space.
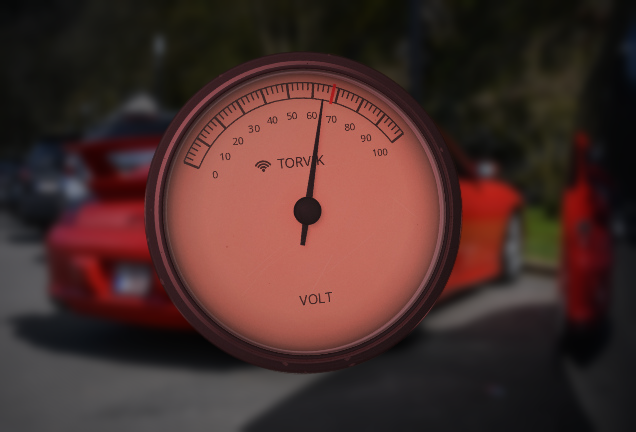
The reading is 64V
